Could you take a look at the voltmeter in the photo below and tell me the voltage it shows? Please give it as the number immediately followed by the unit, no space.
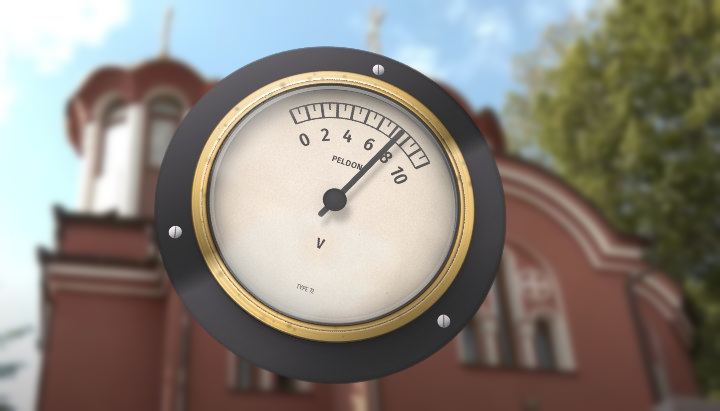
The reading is 7.5V
